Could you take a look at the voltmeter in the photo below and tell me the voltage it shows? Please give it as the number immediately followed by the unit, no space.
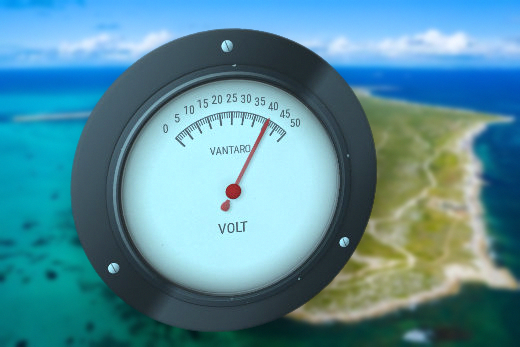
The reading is 40V
